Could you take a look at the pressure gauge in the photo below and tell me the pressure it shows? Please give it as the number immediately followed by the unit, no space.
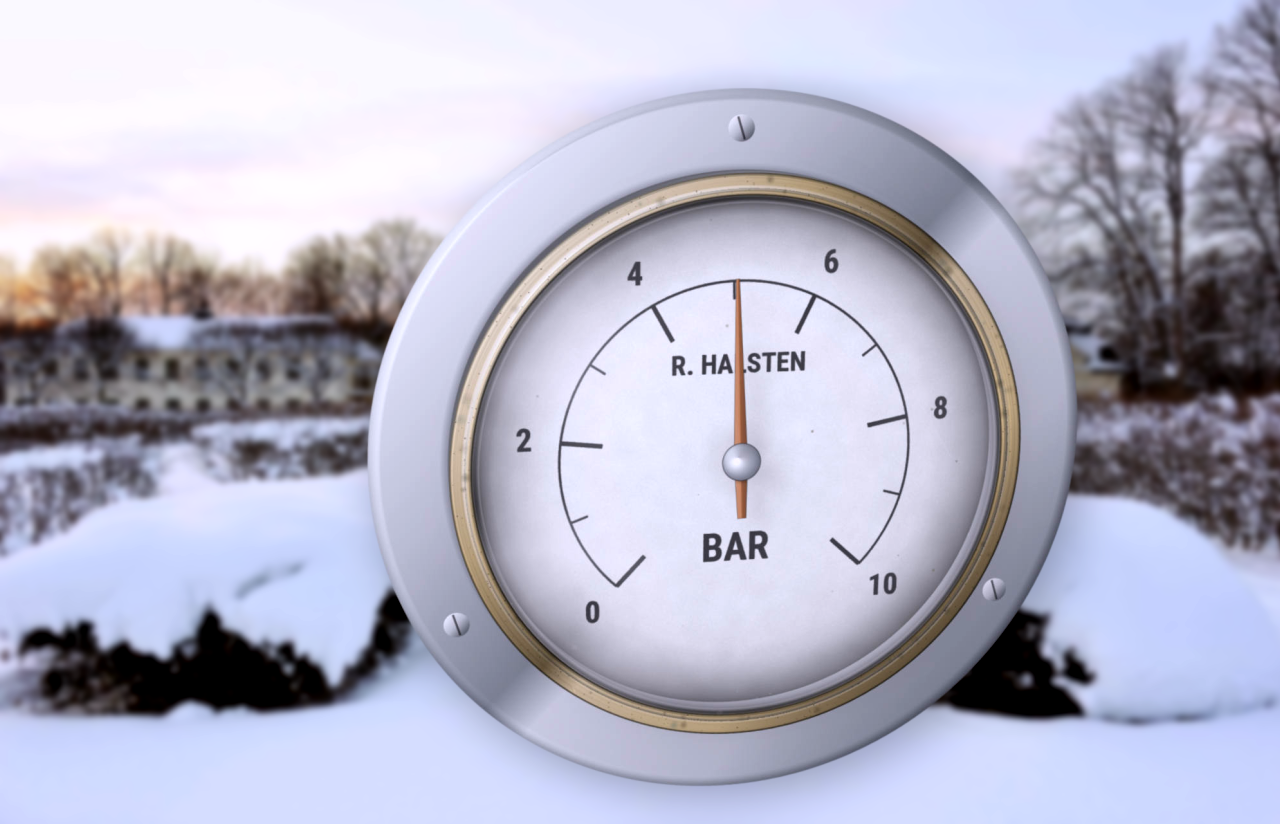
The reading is 5bar
